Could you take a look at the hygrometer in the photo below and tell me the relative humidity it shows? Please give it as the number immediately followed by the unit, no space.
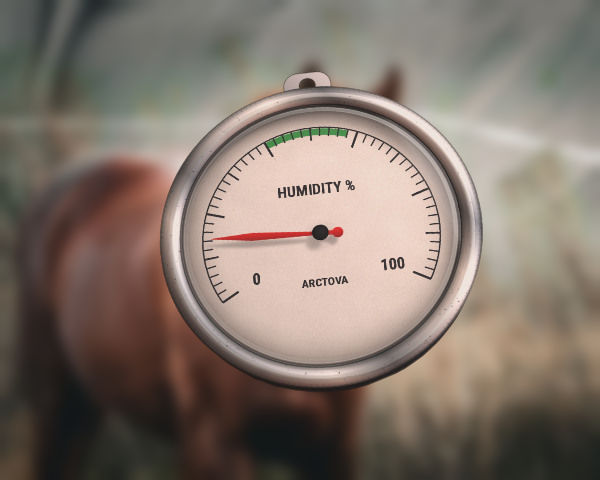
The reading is 14%
